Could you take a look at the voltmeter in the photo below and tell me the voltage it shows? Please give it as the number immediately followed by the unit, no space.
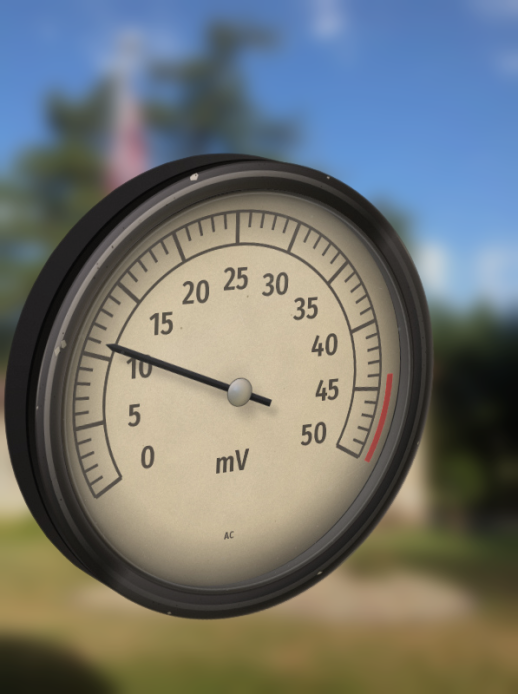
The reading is 11mV
